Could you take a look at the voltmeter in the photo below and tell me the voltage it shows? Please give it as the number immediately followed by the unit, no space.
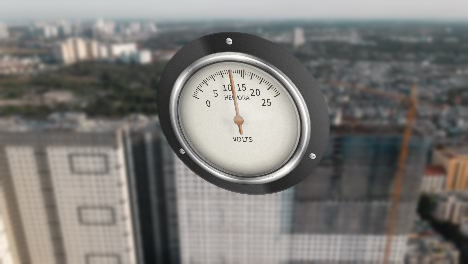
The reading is 12.5V
